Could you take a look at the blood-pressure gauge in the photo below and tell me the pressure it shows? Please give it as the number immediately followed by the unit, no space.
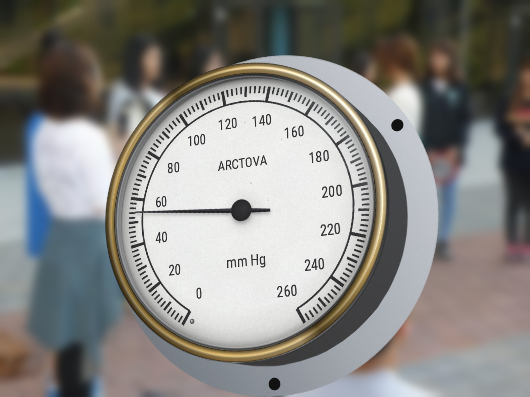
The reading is 54mmHg
